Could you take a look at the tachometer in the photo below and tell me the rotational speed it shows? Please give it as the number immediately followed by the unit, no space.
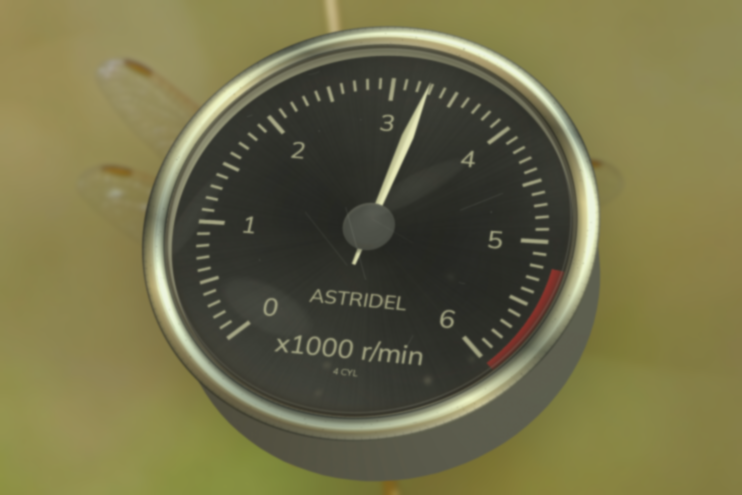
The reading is 3300rpm
